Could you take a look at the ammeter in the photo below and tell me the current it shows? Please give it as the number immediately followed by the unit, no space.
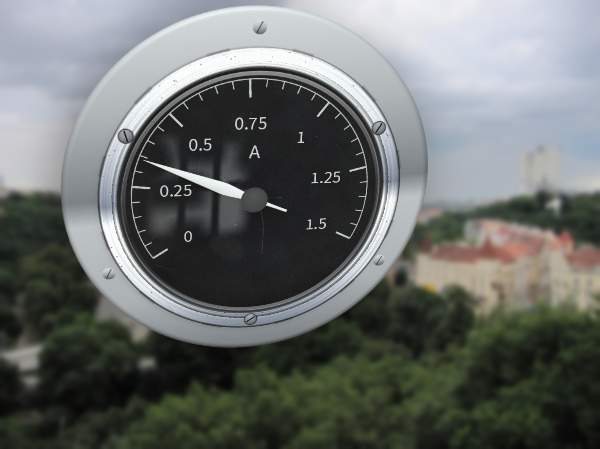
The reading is 0.35A
